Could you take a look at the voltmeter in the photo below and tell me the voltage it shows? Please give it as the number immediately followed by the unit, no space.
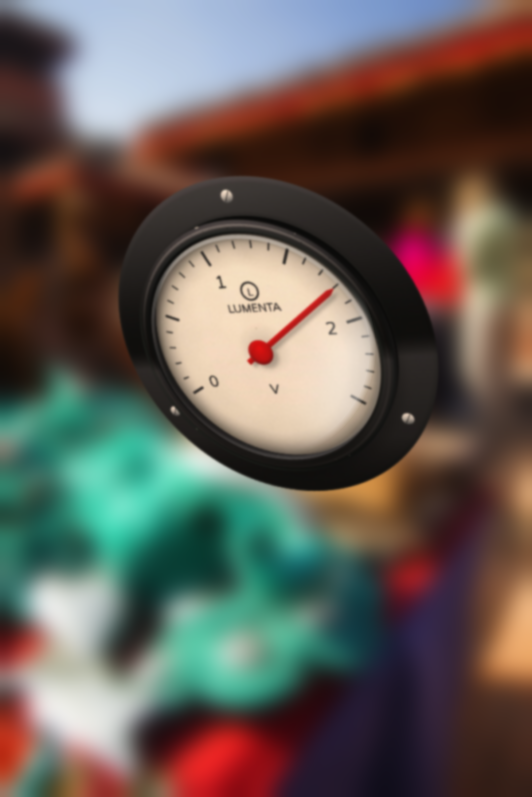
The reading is 1.8V
